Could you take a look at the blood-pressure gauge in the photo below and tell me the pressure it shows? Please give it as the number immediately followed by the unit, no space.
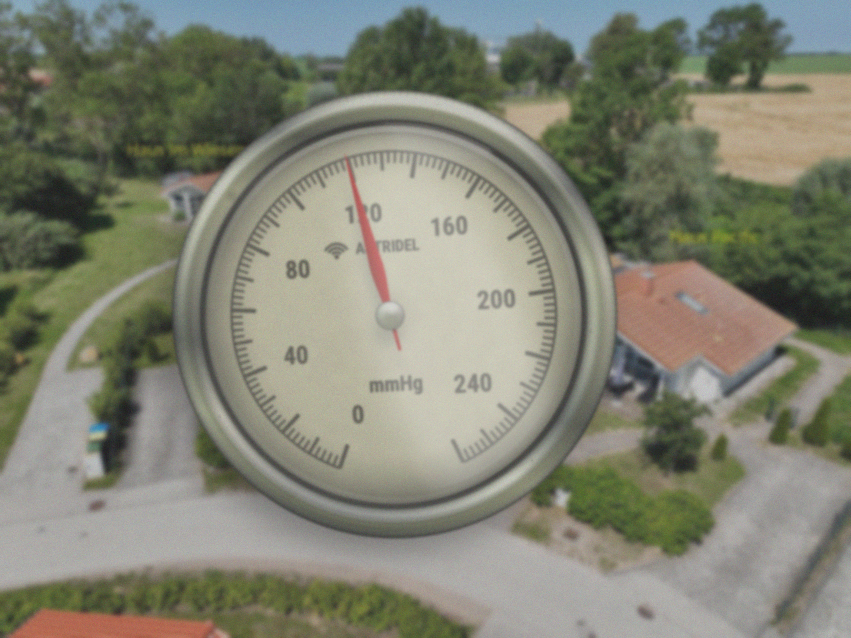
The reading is 120mmHg
